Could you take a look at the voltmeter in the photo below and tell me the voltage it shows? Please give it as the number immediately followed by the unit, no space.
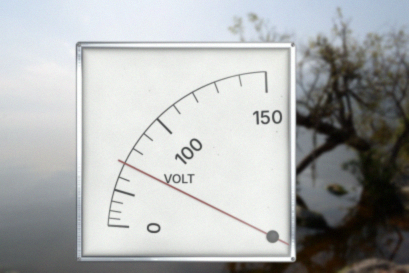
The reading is 70V
